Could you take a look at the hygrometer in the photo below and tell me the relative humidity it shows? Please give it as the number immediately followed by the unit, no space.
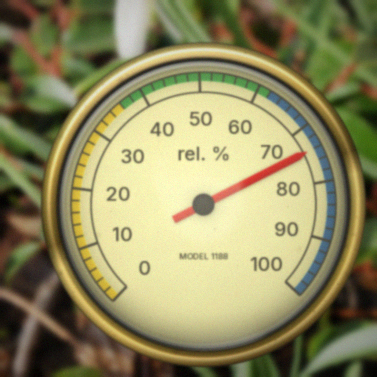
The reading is 74%
